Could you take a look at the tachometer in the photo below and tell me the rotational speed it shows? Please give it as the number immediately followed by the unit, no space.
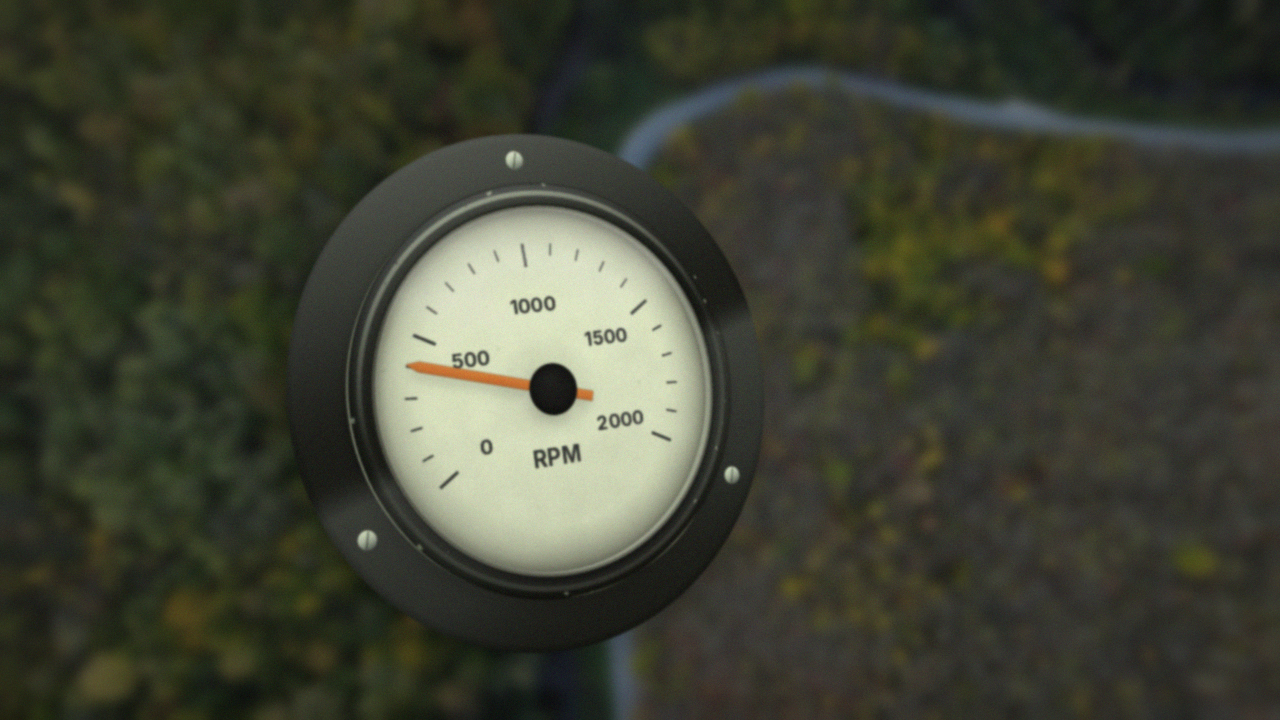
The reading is 400rpm
